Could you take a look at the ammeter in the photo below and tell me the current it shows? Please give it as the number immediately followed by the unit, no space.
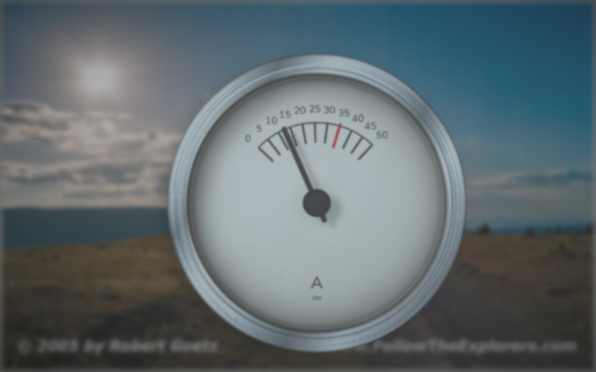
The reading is 12.5A
